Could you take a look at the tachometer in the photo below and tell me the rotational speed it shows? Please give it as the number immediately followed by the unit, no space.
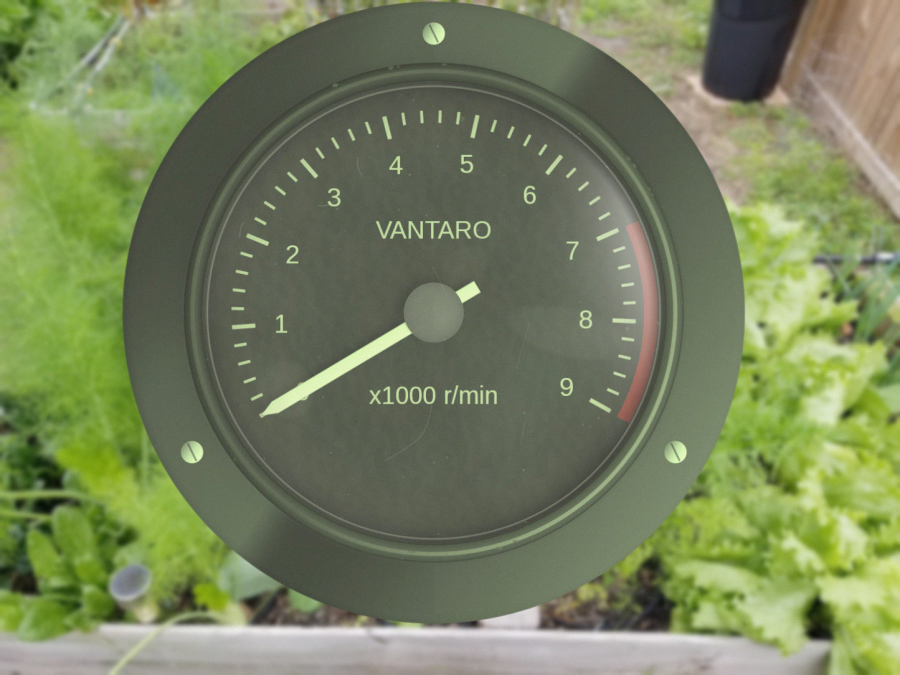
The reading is 0rpm
